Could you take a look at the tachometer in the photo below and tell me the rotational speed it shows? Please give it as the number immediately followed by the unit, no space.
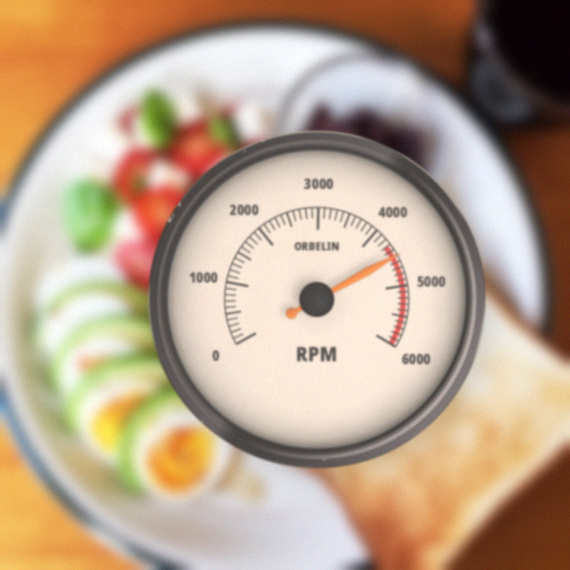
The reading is 4500rpm
